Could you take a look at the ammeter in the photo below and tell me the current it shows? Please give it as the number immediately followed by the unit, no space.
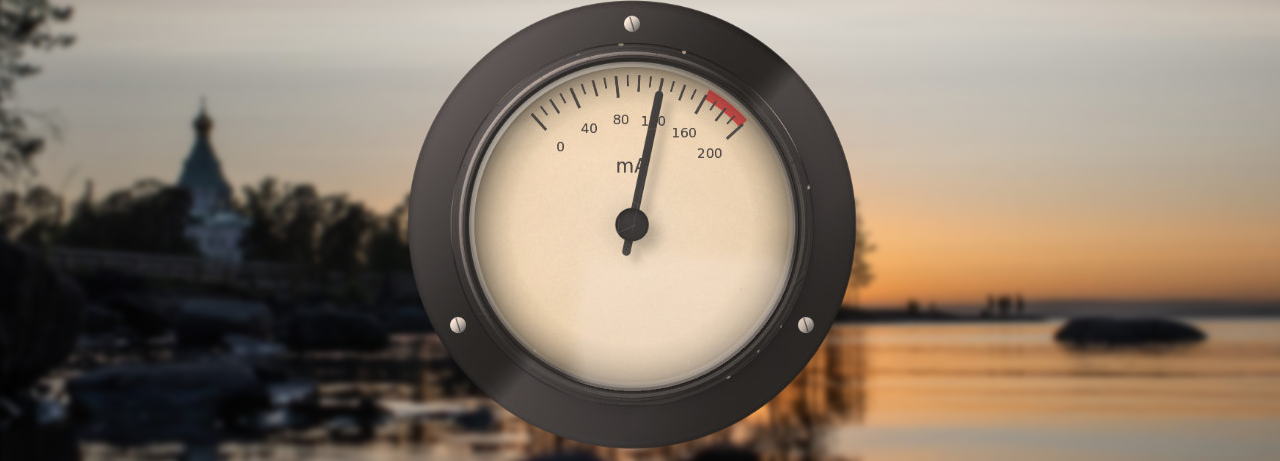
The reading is 120mA
